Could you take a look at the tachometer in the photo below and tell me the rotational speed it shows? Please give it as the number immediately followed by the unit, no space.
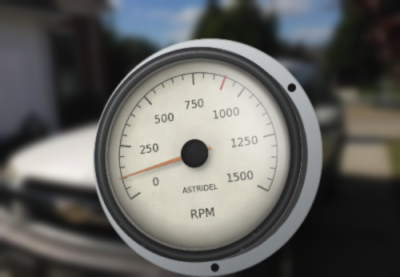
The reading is 100rpm
